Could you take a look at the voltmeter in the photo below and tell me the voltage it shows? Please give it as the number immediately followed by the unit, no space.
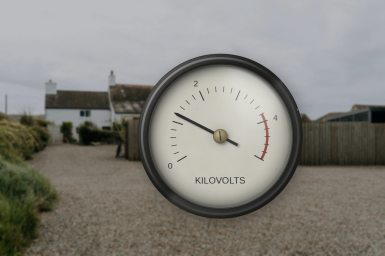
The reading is 1.2kV
